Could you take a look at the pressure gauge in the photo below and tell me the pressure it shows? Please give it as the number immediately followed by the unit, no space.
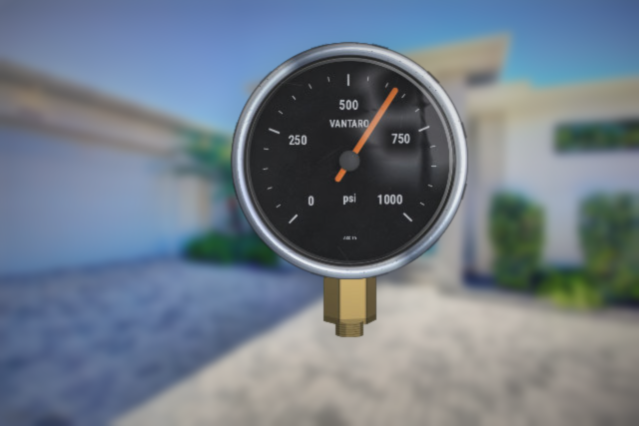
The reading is 625psi
